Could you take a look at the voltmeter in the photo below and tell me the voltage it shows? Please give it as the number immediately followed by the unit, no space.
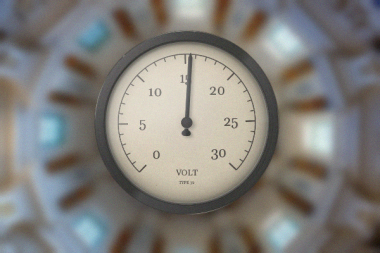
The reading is 15.5V
